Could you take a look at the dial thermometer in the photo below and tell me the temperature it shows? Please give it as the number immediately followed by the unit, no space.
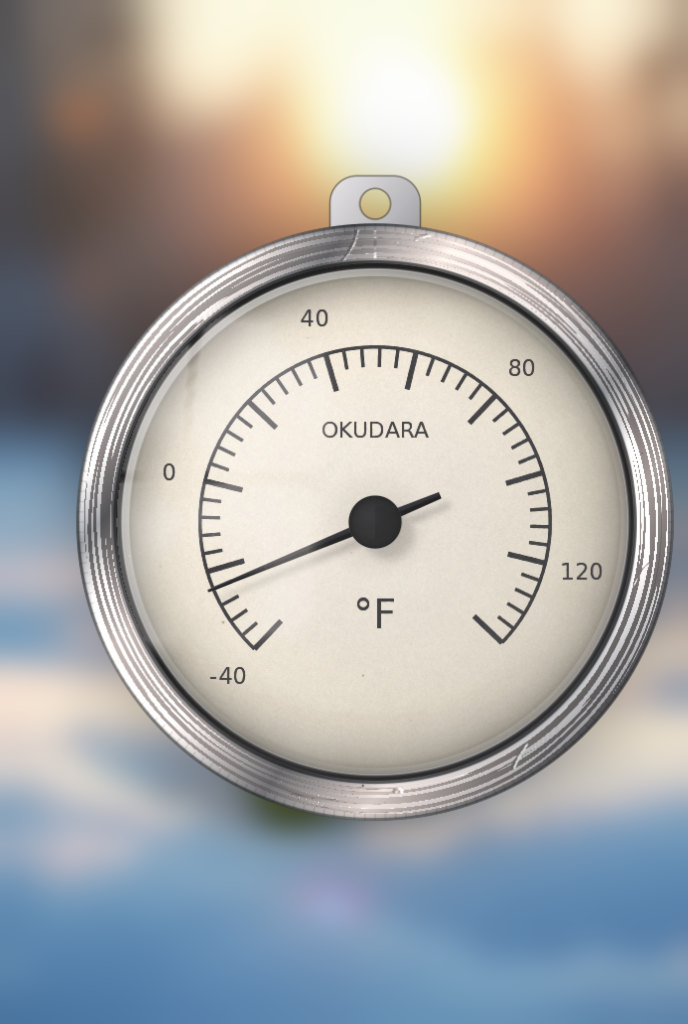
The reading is -24°F
